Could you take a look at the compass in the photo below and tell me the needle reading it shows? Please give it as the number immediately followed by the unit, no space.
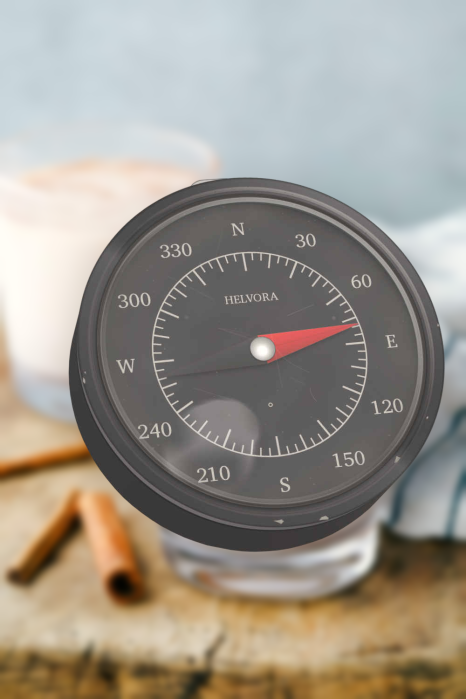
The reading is 80°
